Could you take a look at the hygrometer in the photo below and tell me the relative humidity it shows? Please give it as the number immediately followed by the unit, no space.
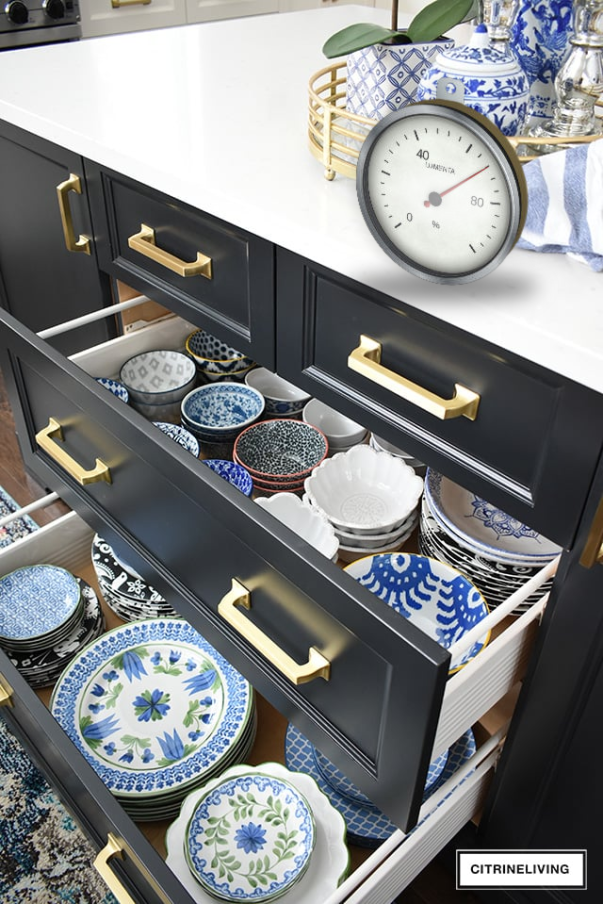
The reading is 68%
